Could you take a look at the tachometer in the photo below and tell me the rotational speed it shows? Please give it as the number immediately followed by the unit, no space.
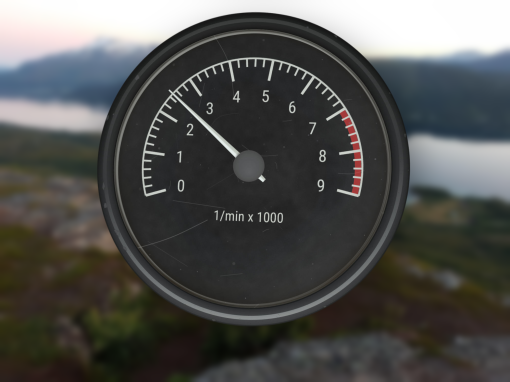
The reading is 2500rpm
